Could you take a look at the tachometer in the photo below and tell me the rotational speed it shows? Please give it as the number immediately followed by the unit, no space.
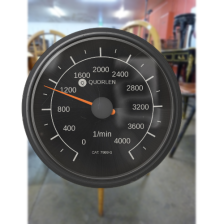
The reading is 1100rpm
